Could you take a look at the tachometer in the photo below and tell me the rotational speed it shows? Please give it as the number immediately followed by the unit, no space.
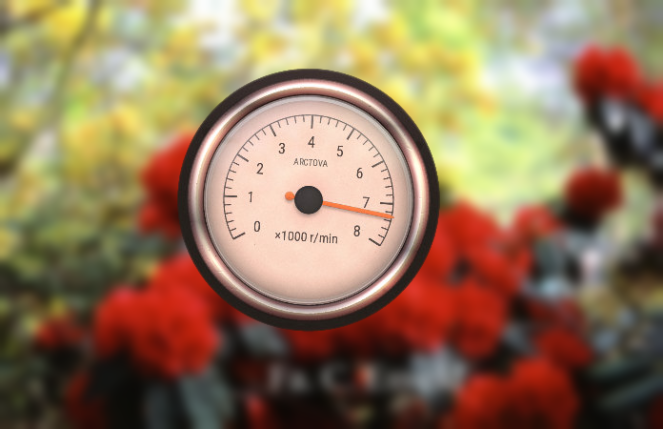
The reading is 7300rpm
